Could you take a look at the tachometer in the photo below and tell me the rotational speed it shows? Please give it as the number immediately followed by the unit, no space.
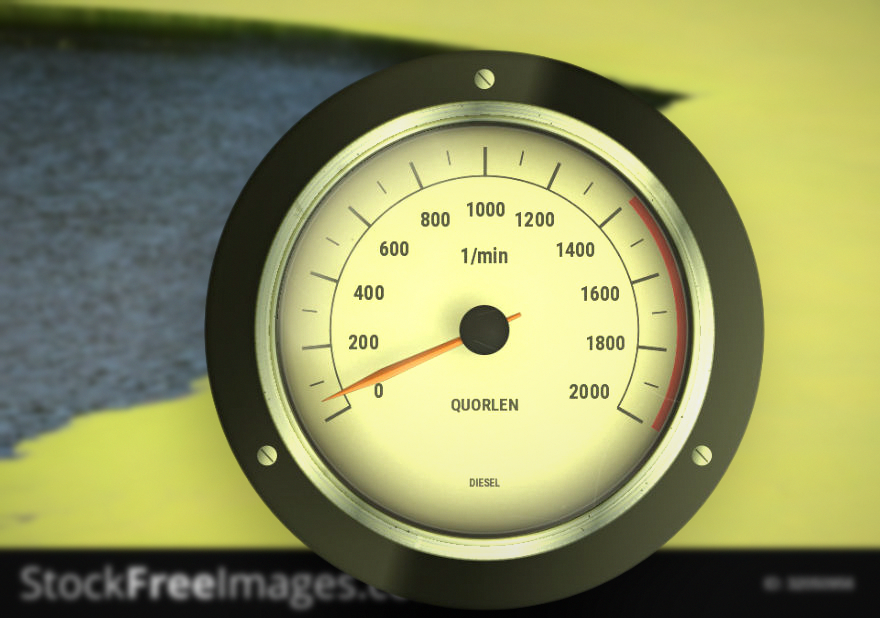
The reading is 50rpm
